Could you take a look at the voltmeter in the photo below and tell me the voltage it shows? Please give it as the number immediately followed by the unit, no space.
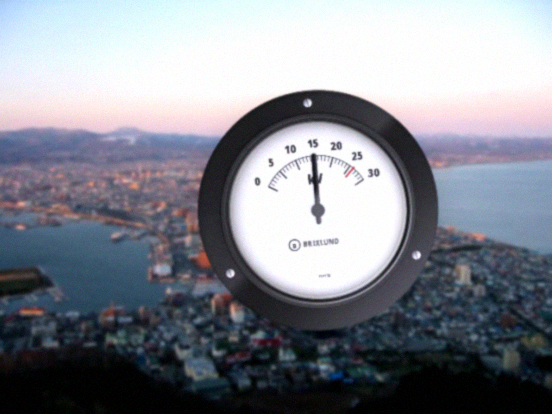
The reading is 15kV
